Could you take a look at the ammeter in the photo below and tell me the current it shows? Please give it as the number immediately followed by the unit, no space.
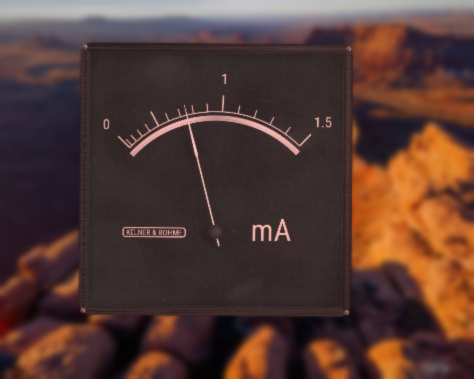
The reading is 0.75mA
